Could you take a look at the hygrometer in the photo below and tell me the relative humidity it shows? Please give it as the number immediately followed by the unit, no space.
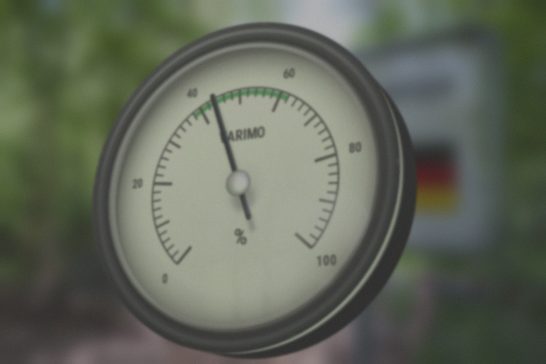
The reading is 44%
